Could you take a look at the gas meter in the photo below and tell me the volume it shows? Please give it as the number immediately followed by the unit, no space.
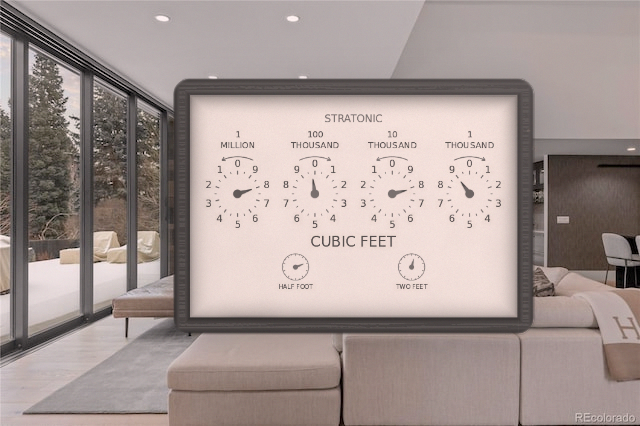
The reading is 797900ft³
